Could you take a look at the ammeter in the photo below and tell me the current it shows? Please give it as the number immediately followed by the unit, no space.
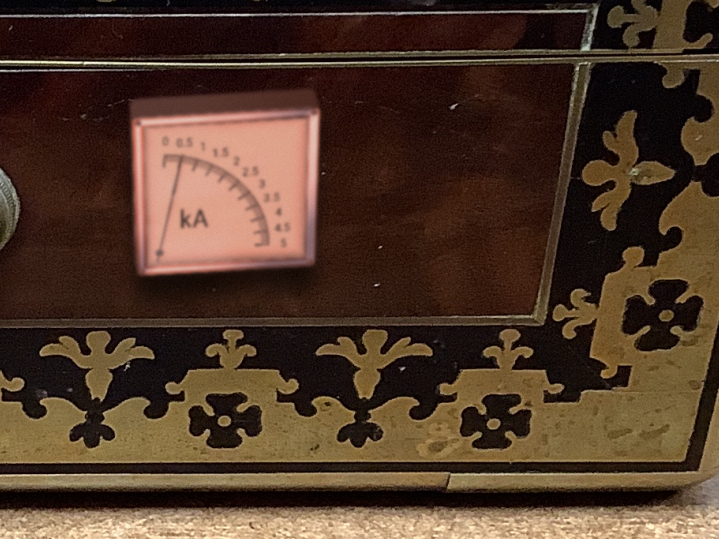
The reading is 0.5kA
